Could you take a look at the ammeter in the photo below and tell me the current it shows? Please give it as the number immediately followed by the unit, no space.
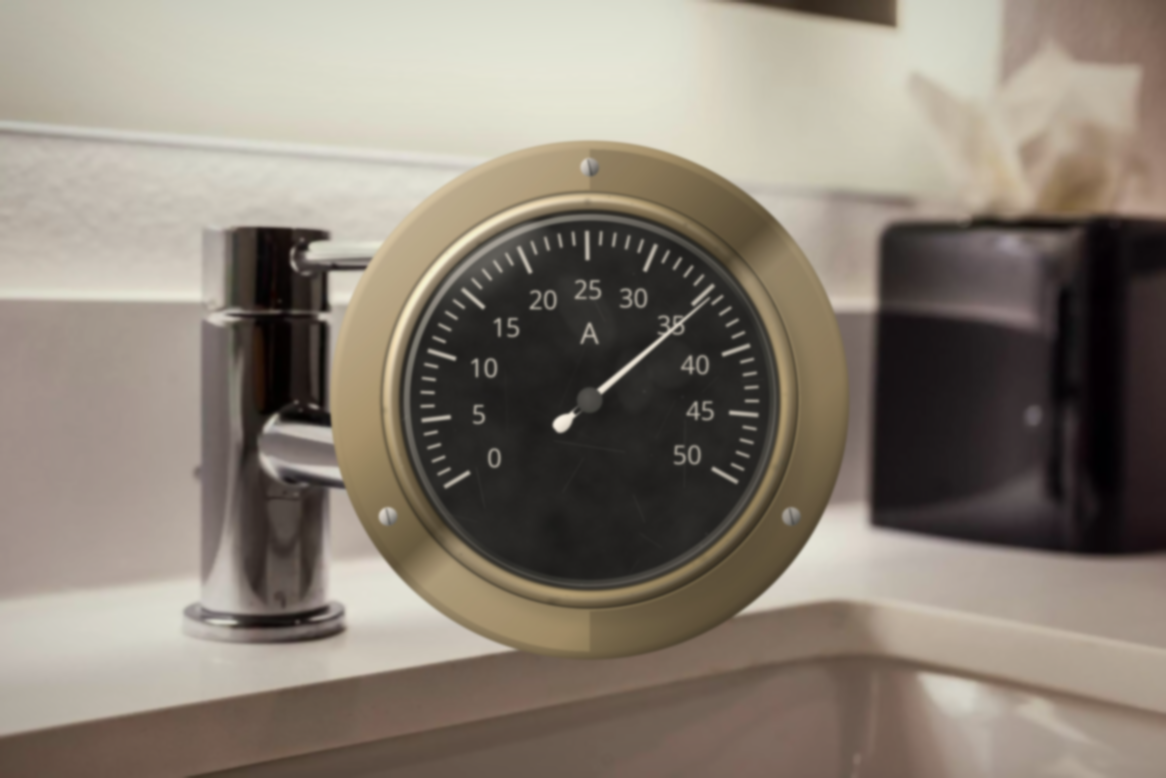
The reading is 35.5A
